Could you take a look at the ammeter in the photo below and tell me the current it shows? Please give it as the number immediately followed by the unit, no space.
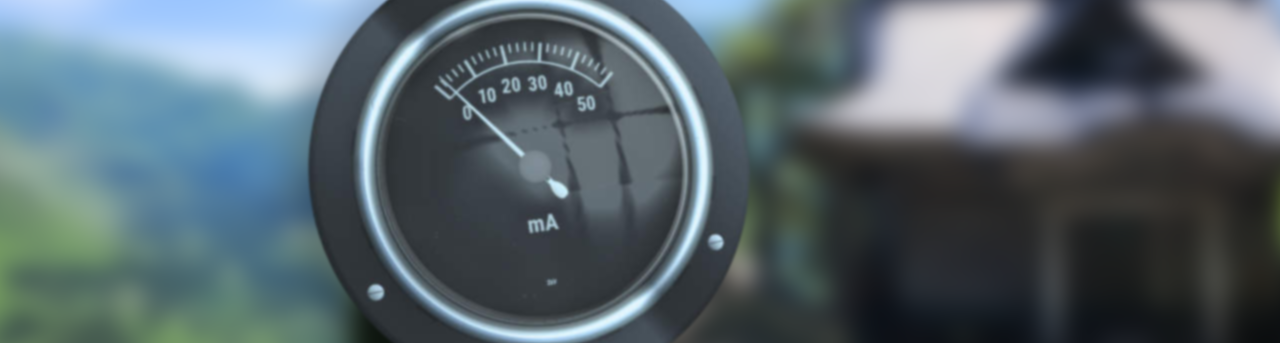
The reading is 2mA
